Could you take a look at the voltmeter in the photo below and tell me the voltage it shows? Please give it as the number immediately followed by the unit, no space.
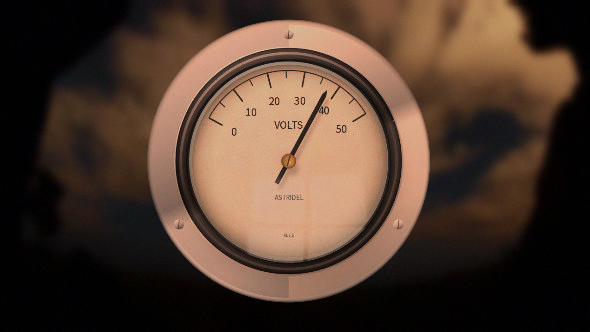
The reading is 37.5V
